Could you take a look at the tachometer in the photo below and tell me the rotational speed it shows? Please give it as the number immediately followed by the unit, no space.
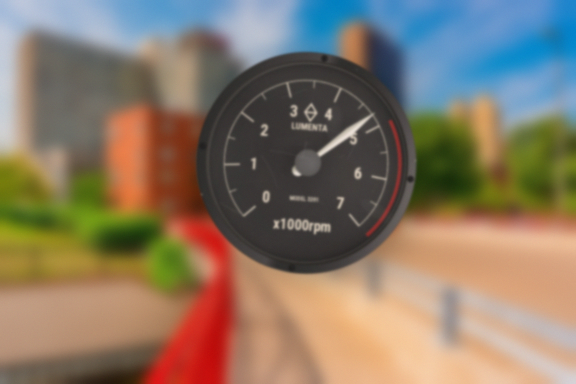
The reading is 4750rpm
